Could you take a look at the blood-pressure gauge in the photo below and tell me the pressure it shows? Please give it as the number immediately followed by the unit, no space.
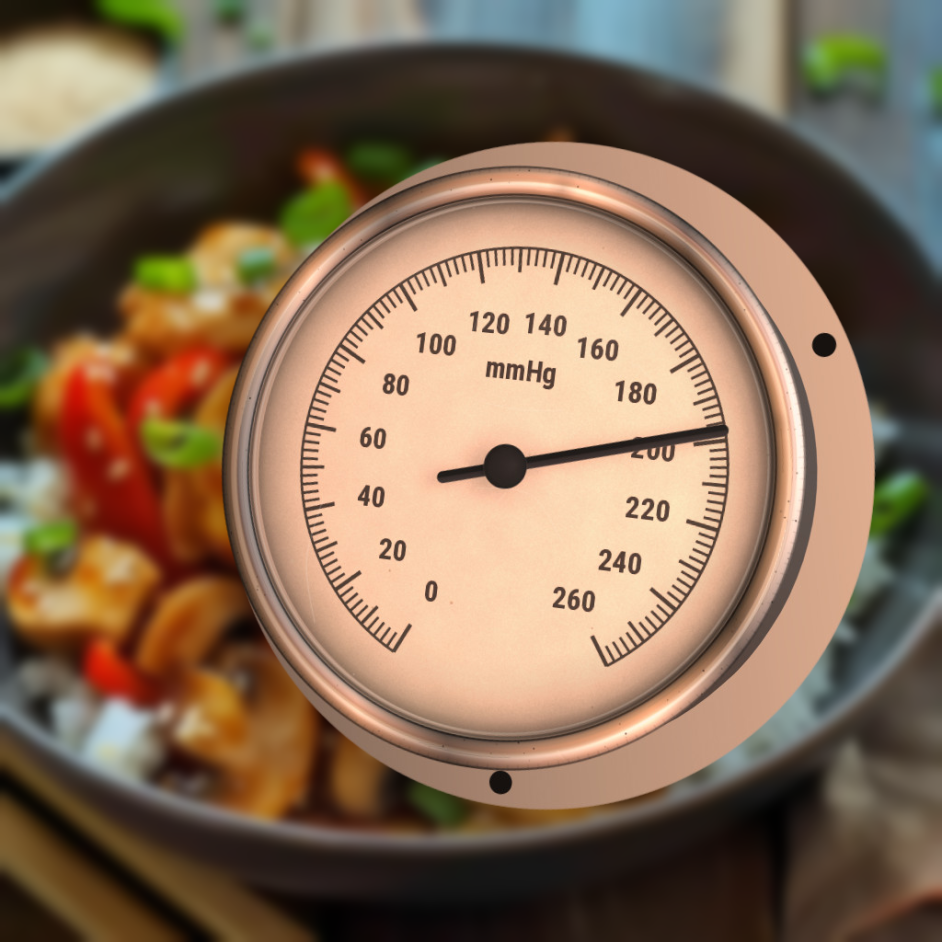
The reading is 198mmHg
